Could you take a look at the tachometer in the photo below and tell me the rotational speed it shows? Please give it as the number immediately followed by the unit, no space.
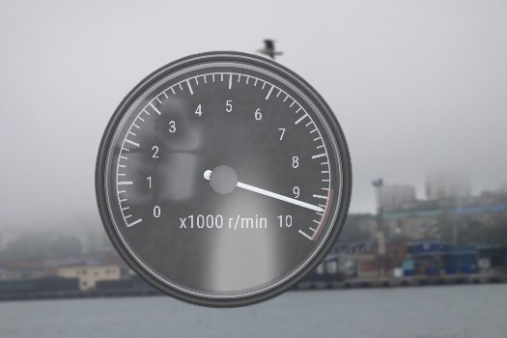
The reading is 9300rpm
